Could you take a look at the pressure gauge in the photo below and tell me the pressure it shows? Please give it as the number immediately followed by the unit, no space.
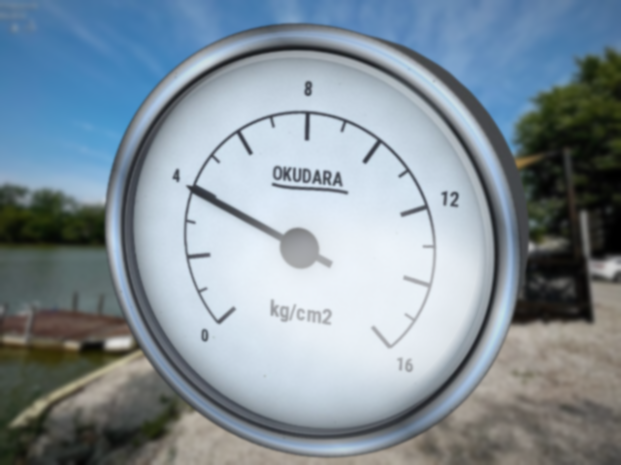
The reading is 4kg/cm²
